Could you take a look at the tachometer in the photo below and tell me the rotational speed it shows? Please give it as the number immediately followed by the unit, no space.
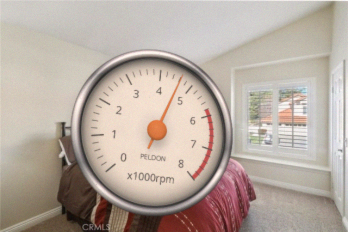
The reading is 4600rpm
